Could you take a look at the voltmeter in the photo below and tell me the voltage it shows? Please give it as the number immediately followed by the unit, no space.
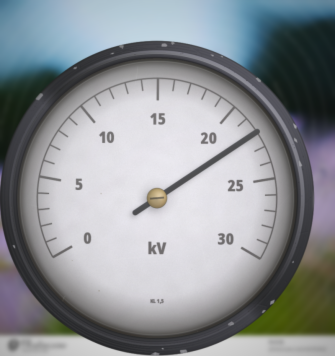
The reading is 22kV
